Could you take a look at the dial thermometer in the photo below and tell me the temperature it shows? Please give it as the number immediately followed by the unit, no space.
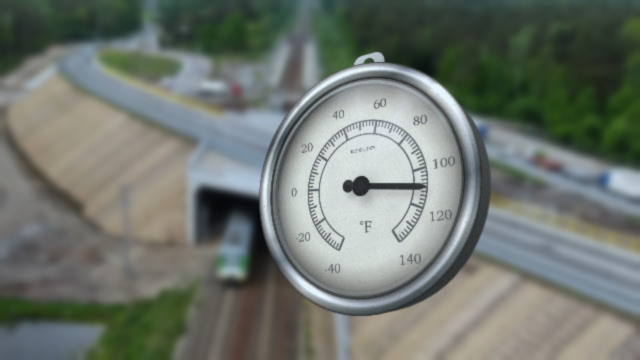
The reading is 110°F
